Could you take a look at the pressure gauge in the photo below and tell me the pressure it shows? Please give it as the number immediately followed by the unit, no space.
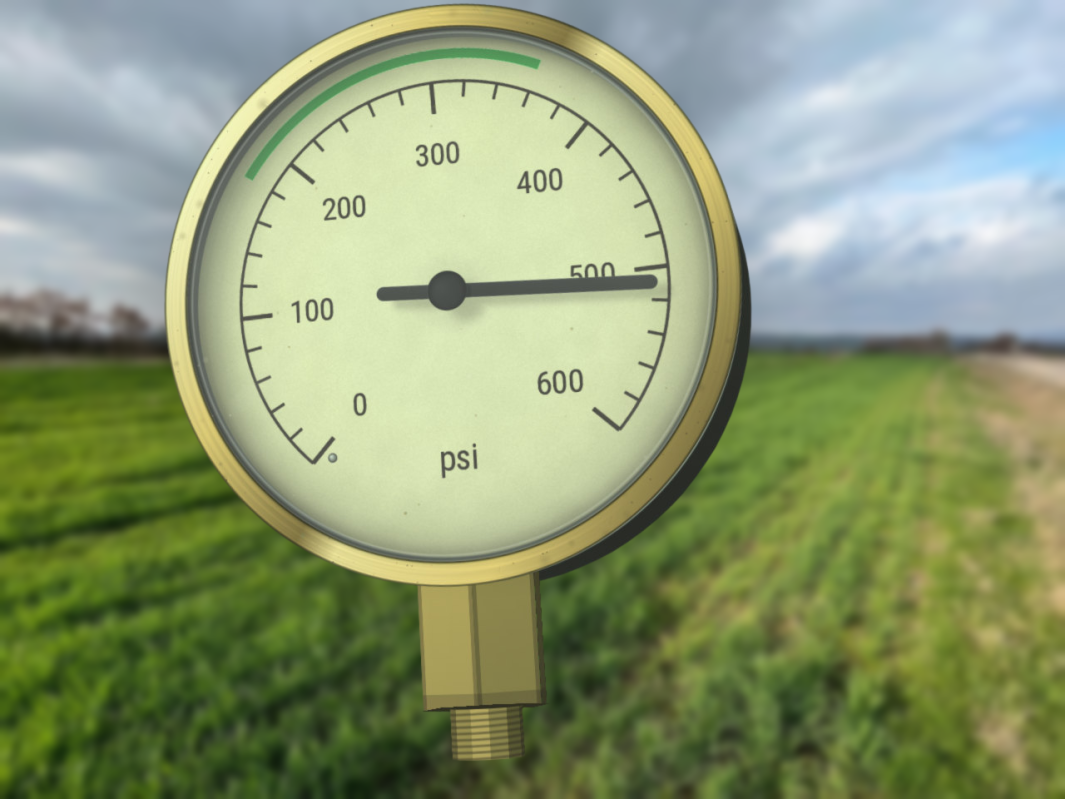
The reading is 510psi
